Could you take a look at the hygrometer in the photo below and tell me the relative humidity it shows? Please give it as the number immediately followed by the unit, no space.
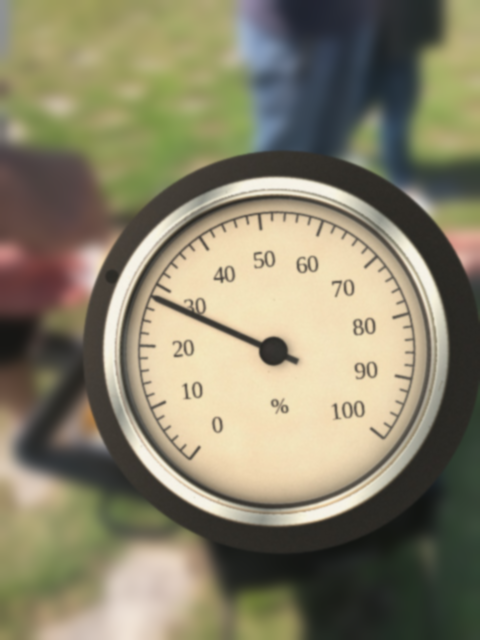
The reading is 28%
